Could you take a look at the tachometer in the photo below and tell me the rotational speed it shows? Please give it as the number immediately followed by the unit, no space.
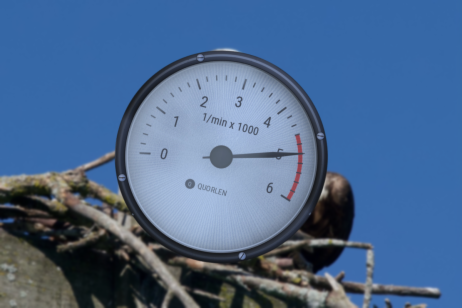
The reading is 5000rpm
